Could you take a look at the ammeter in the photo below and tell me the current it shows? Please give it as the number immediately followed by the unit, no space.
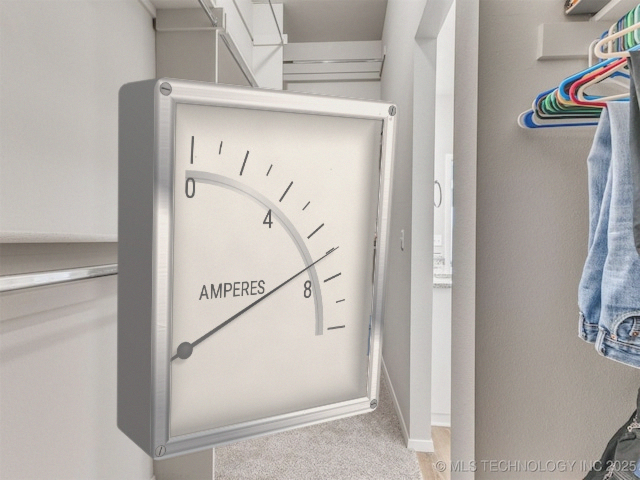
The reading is 7A
